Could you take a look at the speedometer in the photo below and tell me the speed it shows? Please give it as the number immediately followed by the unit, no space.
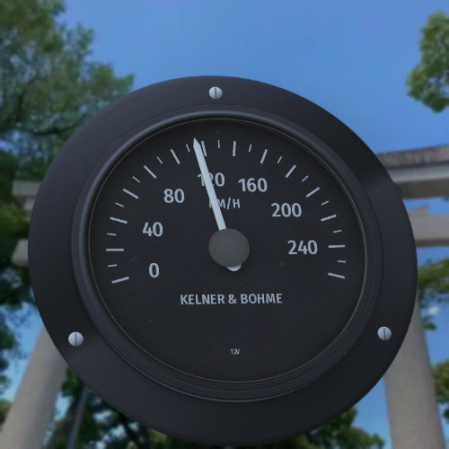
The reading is 115km/h
